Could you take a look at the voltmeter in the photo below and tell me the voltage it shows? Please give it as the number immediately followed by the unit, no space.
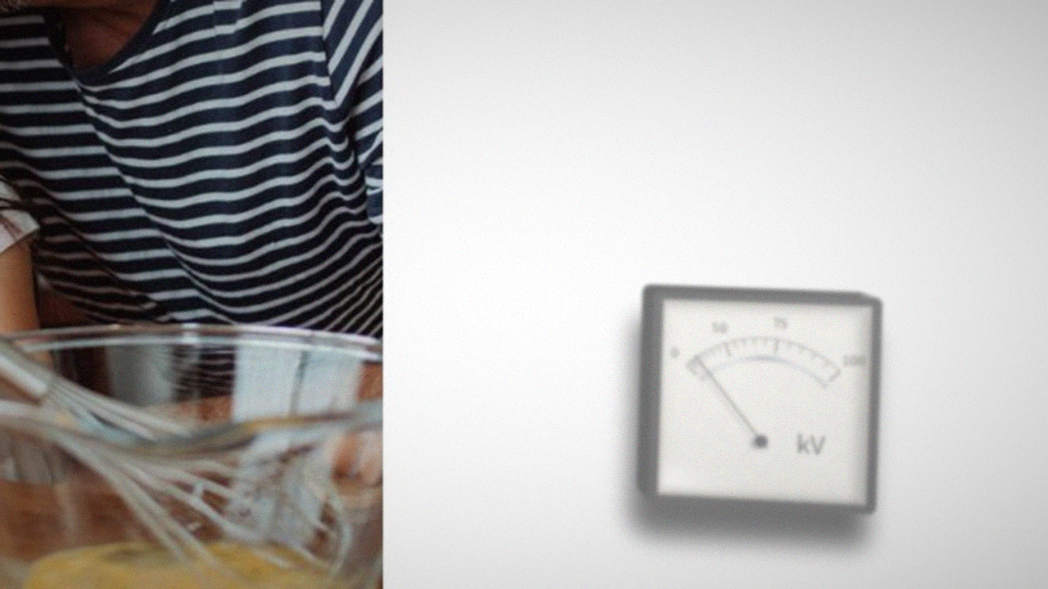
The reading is 25kV
